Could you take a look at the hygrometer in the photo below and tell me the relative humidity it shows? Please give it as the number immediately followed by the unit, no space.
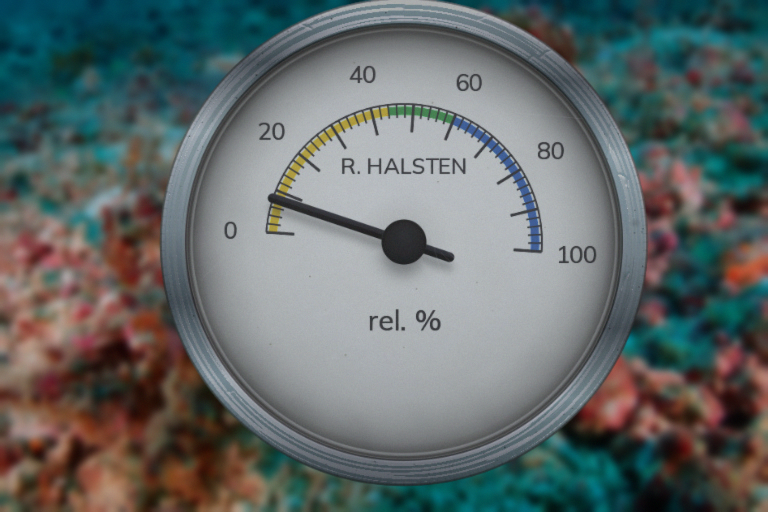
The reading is 8%
